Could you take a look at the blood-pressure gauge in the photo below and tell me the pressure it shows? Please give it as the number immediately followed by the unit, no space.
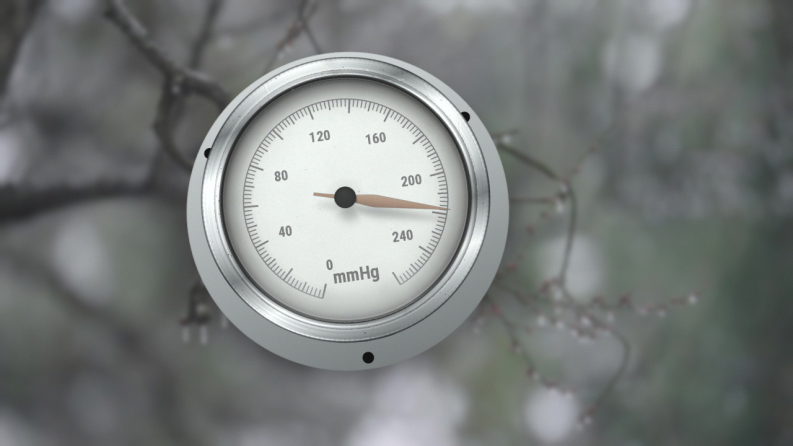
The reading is 218mmHg
